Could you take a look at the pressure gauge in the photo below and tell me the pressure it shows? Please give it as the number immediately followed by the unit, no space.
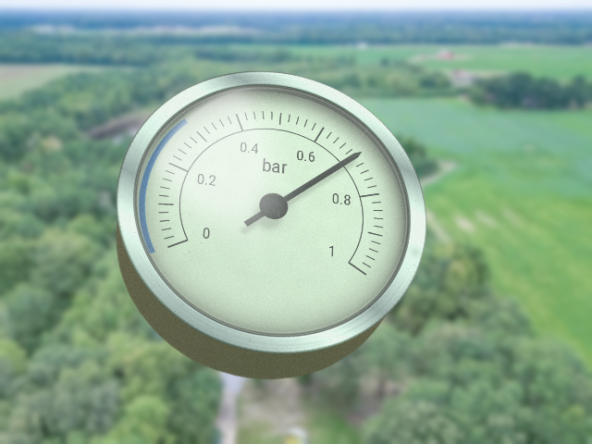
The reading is 0.7bar
